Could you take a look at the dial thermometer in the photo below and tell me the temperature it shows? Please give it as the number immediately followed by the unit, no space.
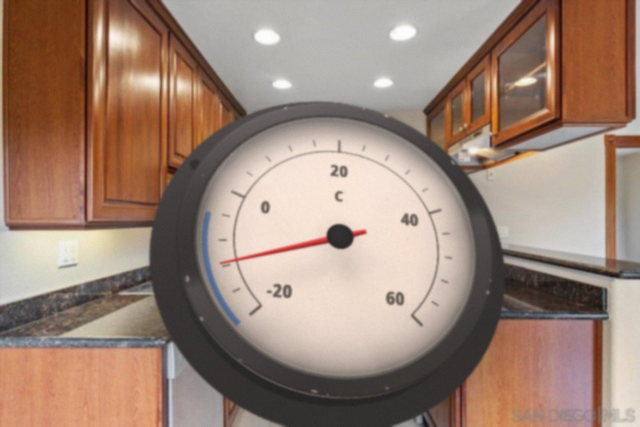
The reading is -12°C
